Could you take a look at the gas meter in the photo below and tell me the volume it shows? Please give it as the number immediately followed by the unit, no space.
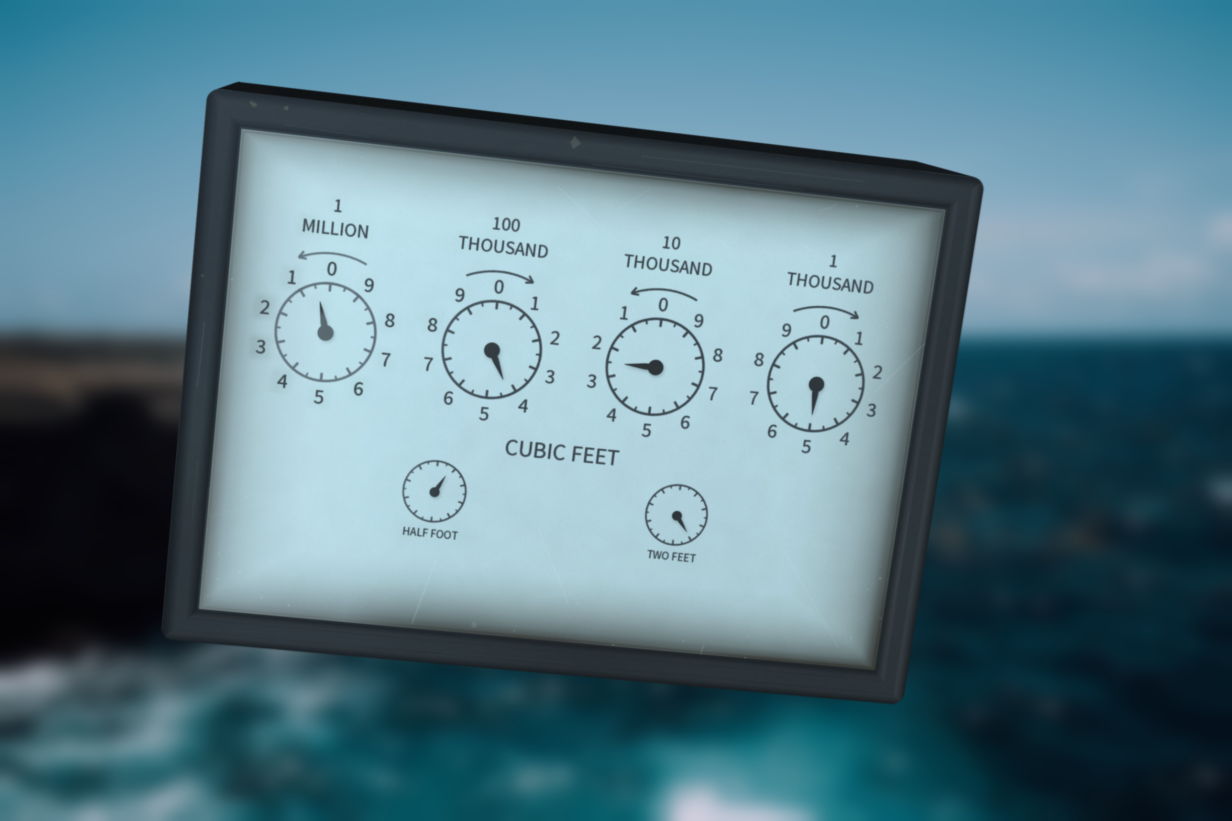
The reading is 42500ft³
